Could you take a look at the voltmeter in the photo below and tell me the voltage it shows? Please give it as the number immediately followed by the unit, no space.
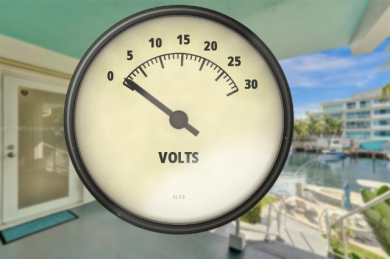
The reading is 1V
